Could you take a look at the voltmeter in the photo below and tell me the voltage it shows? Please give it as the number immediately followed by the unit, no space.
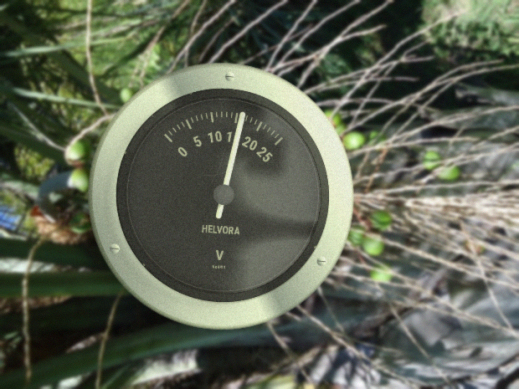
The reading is 16V
